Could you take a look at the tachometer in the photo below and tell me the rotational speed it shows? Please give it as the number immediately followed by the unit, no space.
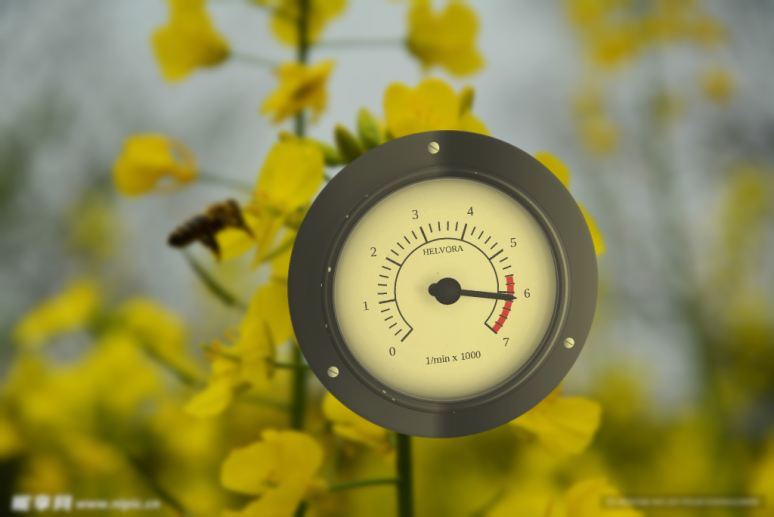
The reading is 6100rpm
